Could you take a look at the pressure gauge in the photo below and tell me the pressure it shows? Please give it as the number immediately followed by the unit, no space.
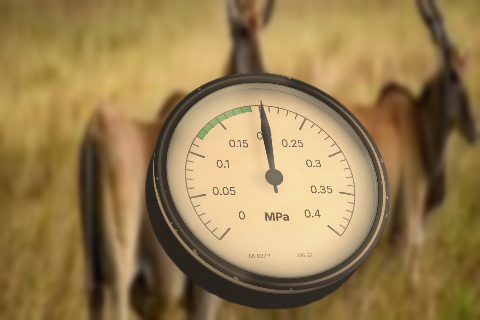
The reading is 0.2MPa
